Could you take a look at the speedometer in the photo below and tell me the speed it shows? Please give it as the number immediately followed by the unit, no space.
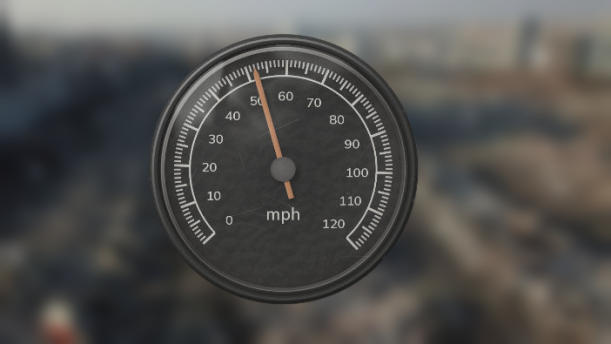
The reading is 52mph
